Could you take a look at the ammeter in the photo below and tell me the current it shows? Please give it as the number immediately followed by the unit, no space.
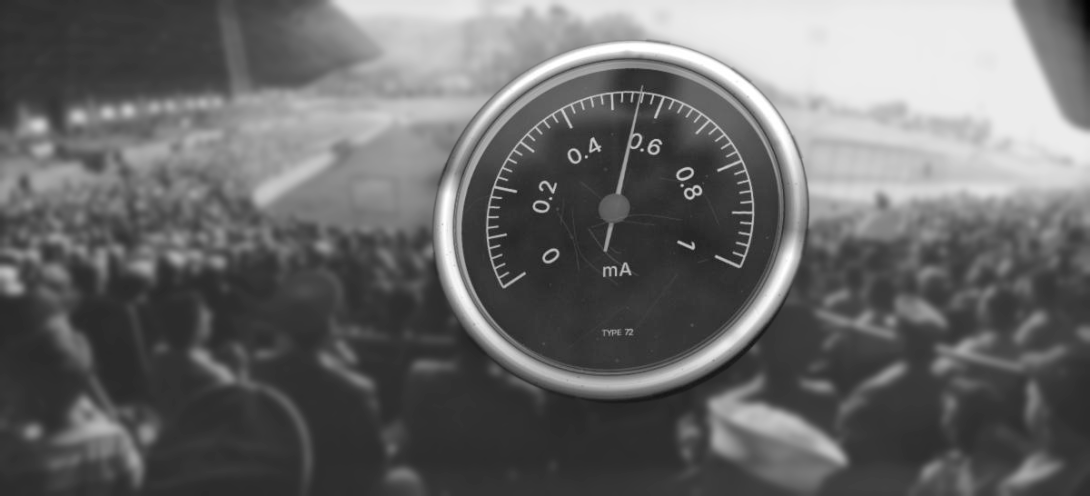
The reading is 0.56mA
